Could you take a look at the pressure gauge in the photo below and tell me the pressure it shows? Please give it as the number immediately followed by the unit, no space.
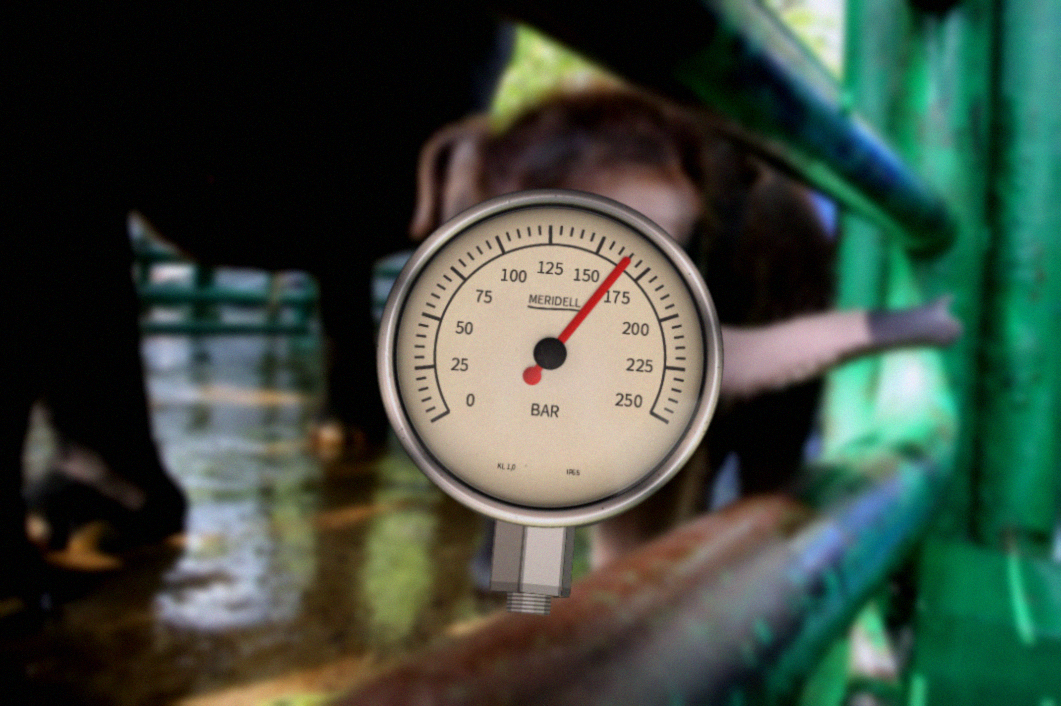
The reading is 165bar
